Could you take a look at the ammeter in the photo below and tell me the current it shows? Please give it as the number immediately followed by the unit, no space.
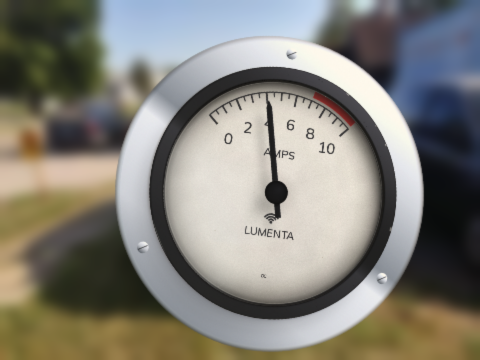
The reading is 4A
